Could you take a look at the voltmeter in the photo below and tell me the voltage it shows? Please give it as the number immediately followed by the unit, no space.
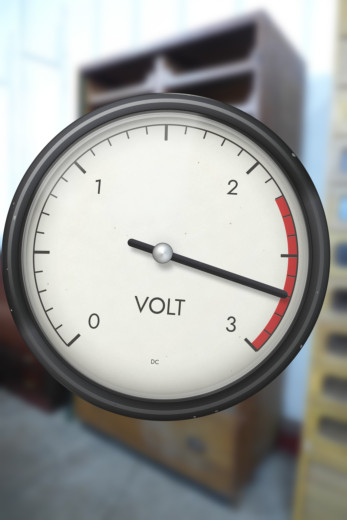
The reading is 2.7V
